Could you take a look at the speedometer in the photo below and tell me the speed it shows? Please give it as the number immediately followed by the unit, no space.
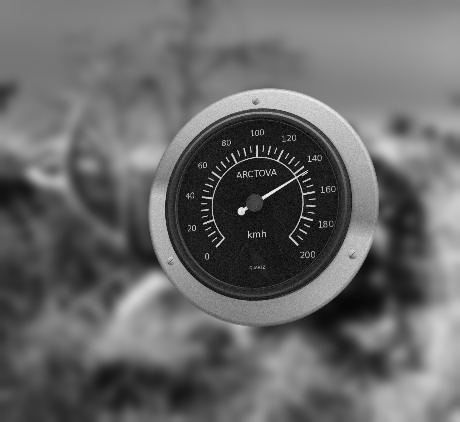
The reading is 145km/h
